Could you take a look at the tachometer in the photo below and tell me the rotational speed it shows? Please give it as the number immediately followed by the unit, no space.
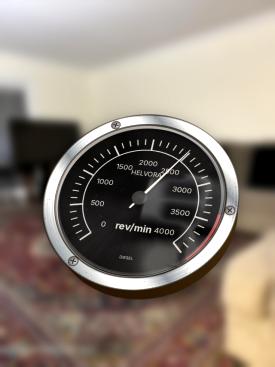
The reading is 2500rpm
